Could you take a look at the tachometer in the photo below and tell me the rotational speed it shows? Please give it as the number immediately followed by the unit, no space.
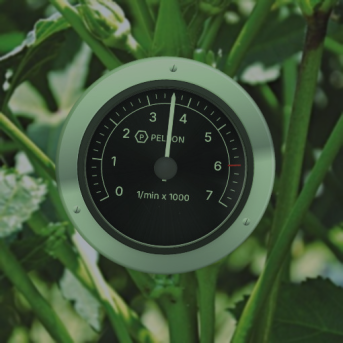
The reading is 3600rpm
